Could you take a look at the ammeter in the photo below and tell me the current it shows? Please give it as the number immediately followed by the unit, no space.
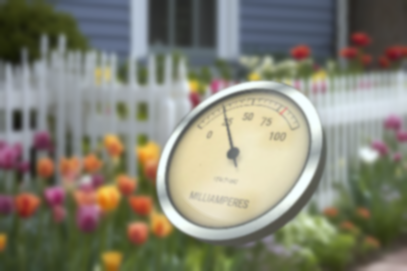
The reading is 25mA
